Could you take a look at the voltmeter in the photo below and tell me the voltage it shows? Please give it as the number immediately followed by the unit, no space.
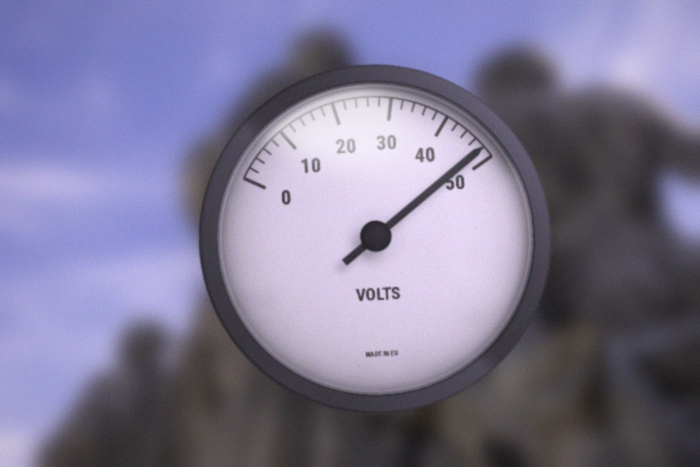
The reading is 48V
